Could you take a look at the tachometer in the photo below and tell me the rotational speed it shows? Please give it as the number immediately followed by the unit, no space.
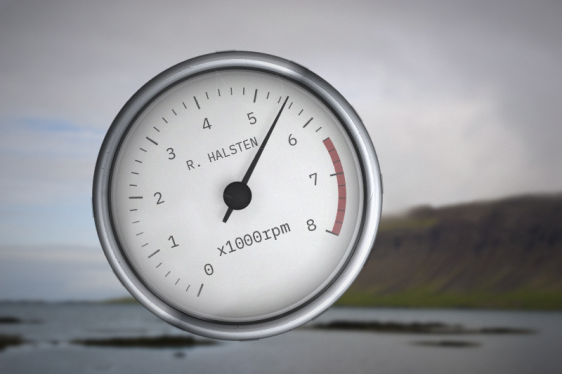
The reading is 5500rpm
